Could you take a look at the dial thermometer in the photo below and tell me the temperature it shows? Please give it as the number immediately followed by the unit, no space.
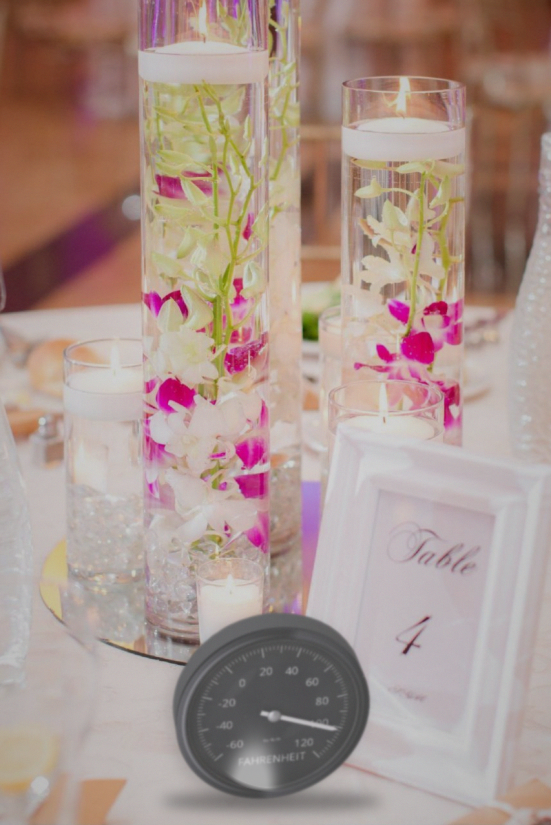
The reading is 100°F
